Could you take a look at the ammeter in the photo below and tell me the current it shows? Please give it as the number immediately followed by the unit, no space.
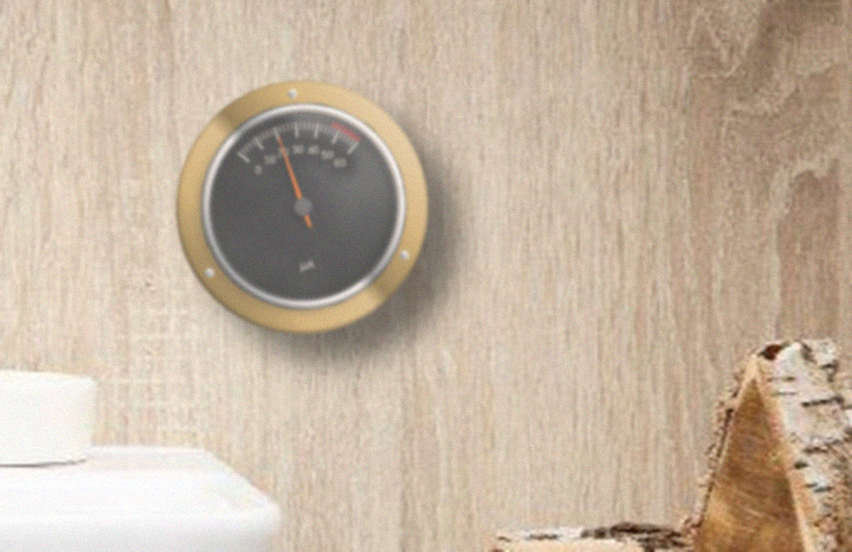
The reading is 20µA
